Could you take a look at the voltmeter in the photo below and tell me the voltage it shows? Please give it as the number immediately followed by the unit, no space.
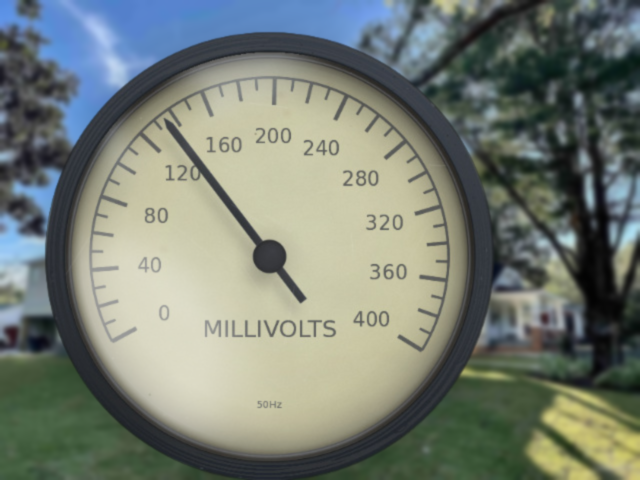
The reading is 135mV
